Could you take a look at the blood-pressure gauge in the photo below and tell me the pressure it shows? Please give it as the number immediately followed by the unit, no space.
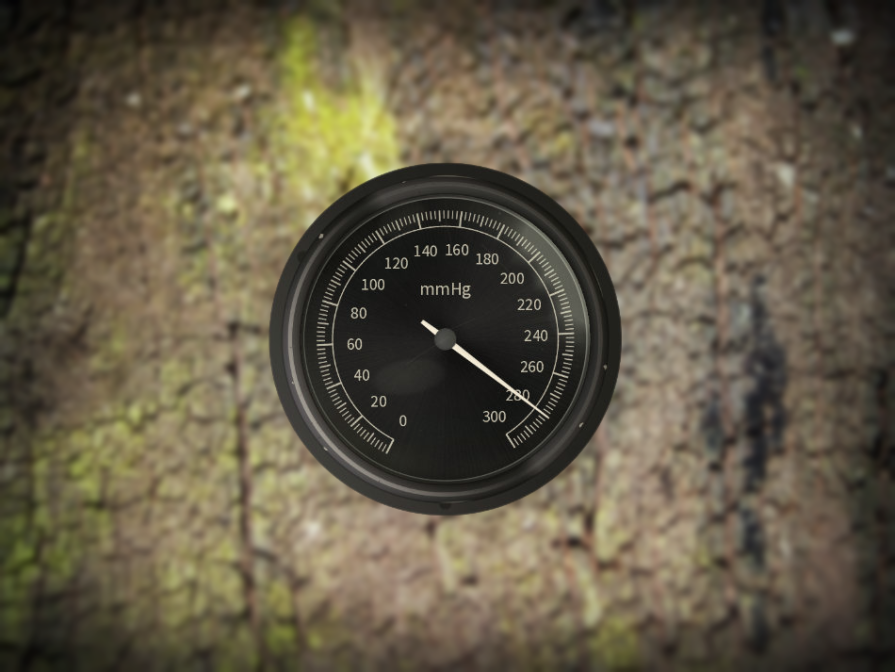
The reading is 280mmHg
